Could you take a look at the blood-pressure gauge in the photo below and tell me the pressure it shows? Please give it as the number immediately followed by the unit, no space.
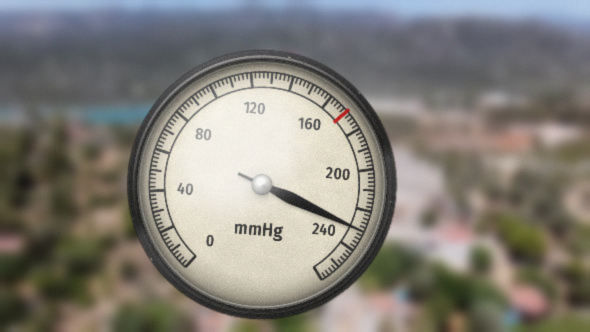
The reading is 230mmHg
